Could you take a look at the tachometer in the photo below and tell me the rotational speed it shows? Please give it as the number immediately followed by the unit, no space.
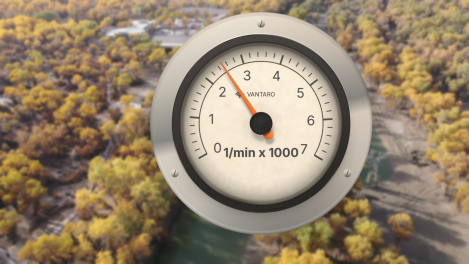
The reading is 2500rpm
